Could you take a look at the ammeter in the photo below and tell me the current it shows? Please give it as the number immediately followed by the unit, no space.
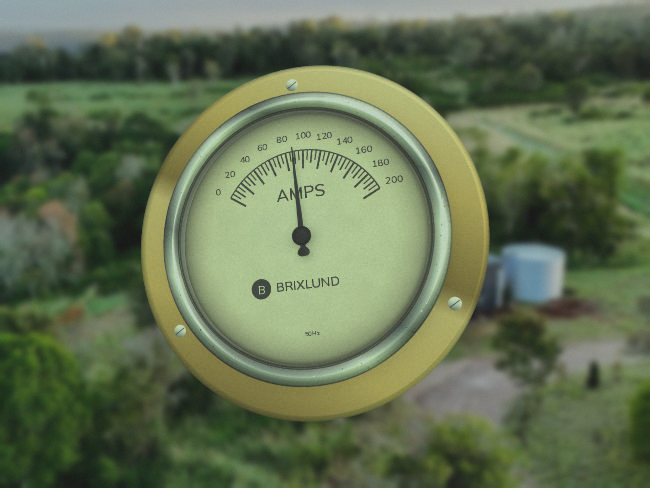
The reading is 90A
